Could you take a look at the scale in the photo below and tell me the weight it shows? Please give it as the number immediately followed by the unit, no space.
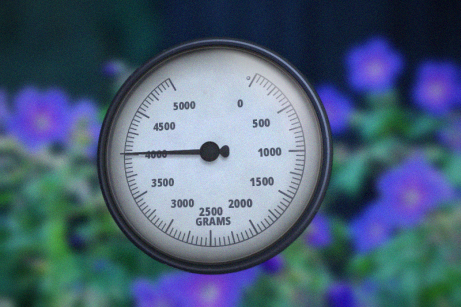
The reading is 4000g
